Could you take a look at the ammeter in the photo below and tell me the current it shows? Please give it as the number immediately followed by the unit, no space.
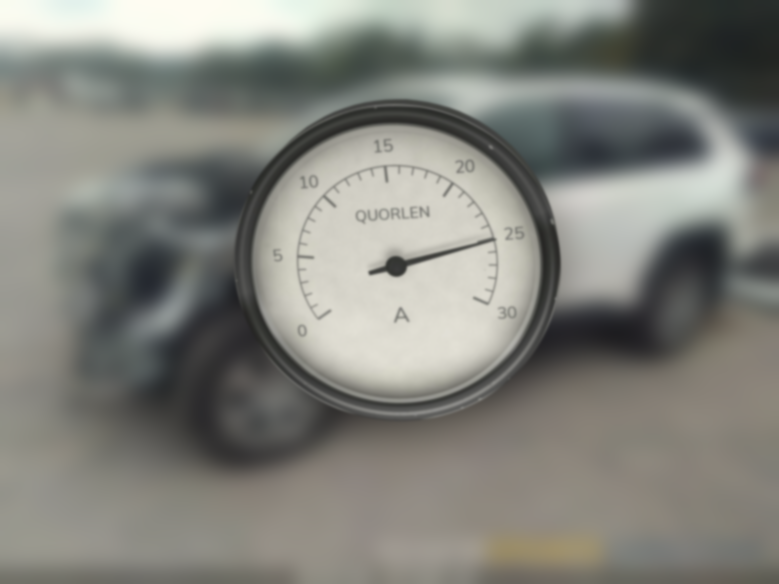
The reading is 25A
